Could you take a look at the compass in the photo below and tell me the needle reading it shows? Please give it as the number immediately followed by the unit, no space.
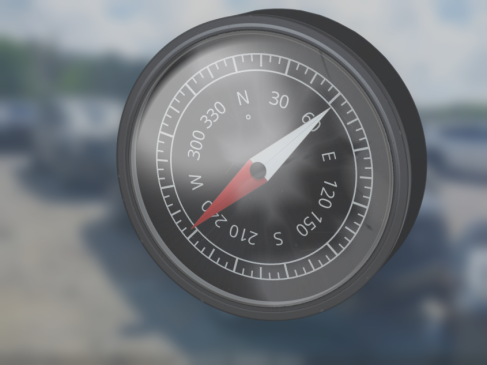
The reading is 242.5°
